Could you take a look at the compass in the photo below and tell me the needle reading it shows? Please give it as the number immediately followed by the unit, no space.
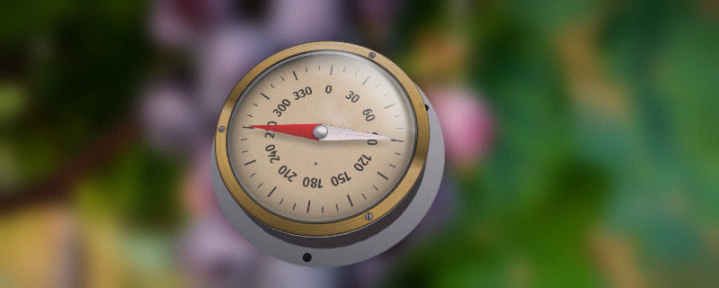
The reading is 270°
